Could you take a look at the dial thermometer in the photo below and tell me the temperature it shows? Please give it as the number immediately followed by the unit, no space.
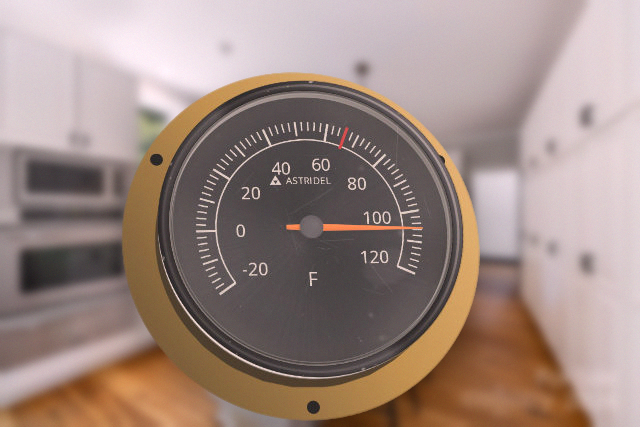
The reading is 106°F
